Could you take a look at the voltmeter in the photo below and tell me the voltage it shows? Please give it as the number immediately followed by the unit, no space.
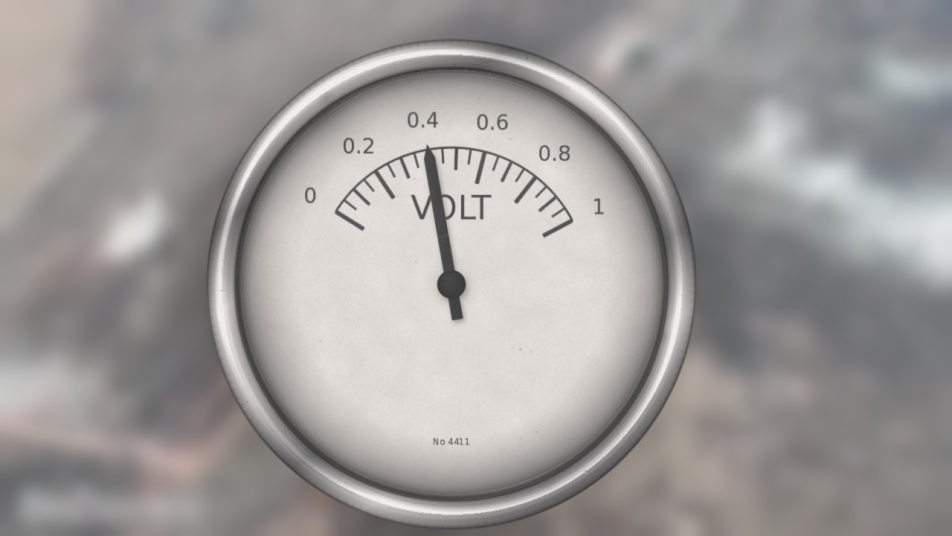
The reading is 0.4V
